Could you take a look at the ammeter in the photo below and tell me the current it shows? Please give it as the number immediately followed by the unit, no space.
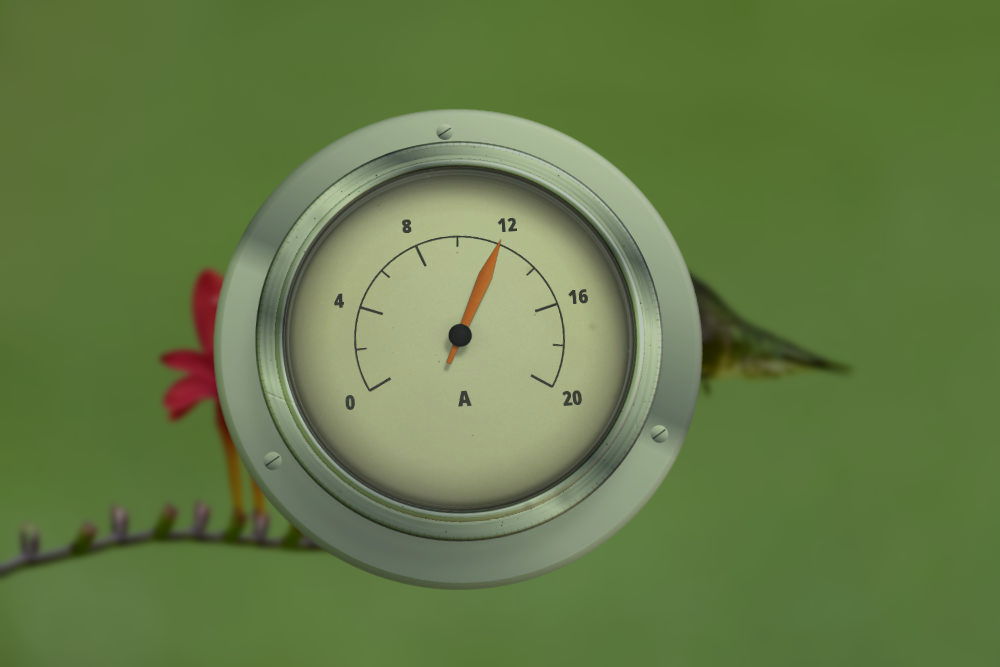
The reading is 12A
